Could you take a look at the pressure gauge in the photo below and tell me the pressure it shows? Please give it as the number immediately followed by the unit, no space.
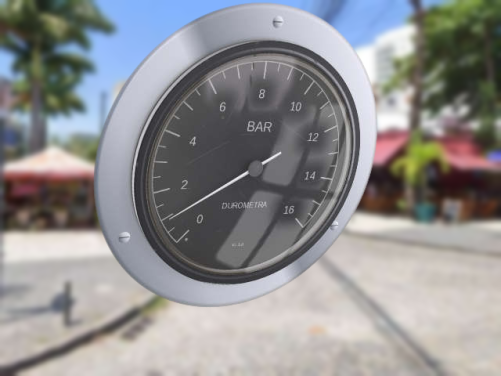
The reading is 1bar
